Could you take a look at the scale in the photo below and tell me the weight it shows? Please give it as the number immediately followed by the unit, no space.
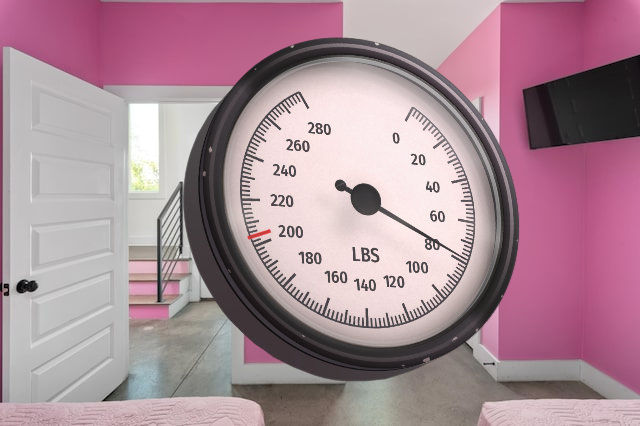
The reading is 80lb
